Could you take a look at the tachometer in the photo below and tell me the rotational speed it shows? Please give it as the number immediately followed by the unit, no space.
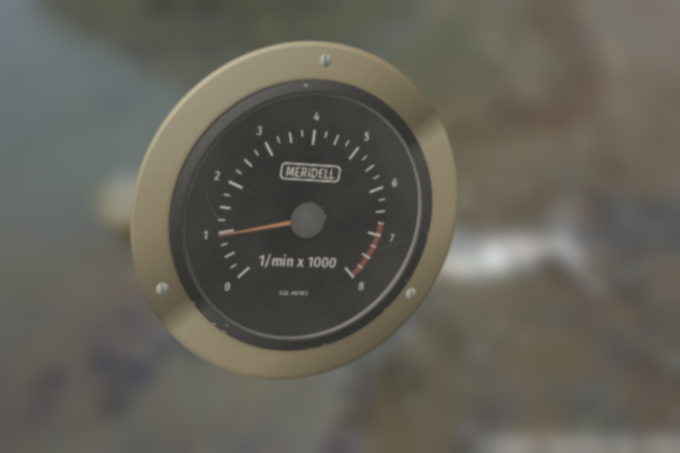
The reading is 1000rpm
